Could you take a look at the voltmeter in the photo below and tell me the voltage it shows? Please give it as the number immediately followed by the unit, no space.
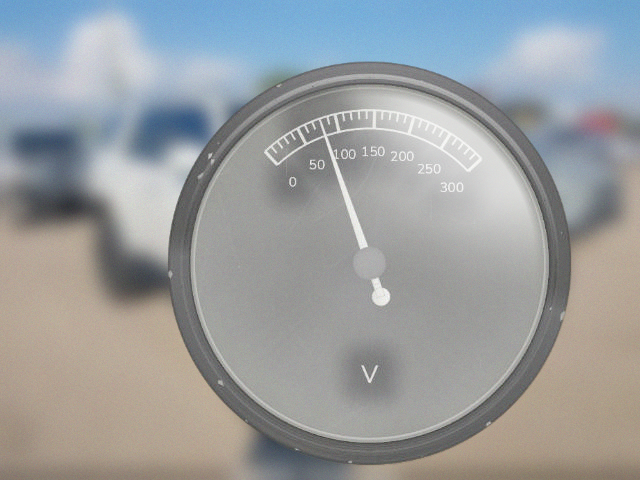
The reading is 80V
